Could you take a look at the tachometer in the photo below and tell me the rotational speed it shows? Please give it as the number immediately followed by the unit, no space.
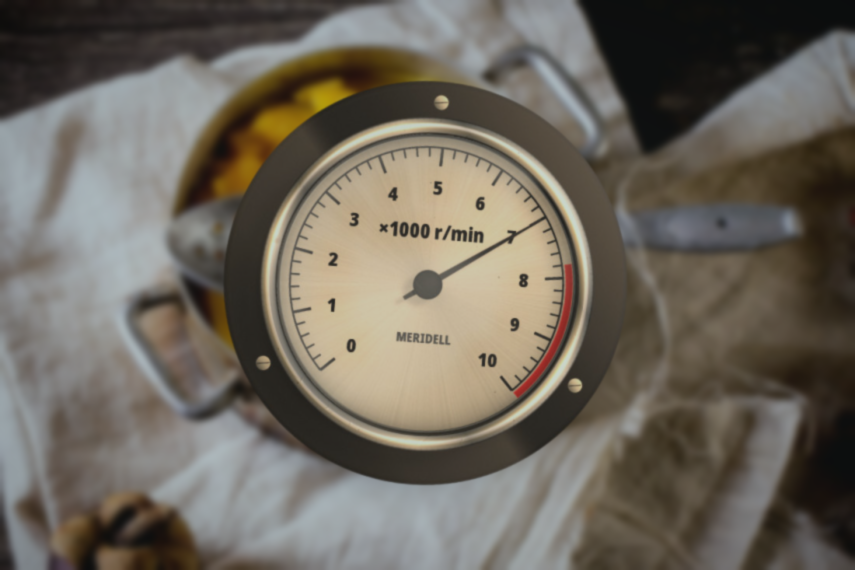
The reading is 7000rpm
